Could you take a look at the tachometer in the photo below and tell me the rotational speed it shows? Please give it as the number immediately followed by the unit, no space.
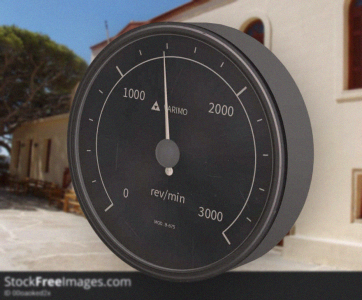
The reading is 1400rpm
